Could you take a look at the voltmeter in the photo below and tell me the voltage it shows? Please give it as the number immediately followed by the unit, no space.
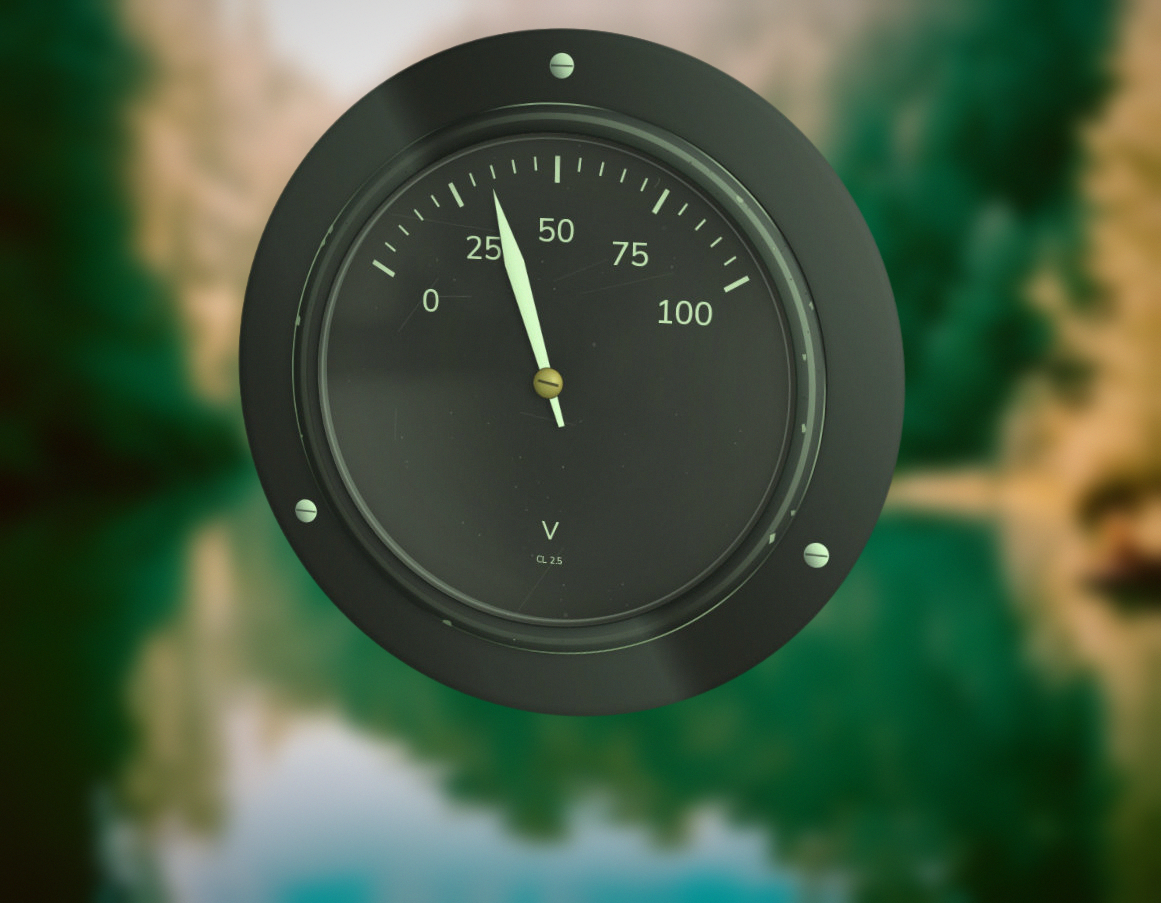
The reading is 35V
